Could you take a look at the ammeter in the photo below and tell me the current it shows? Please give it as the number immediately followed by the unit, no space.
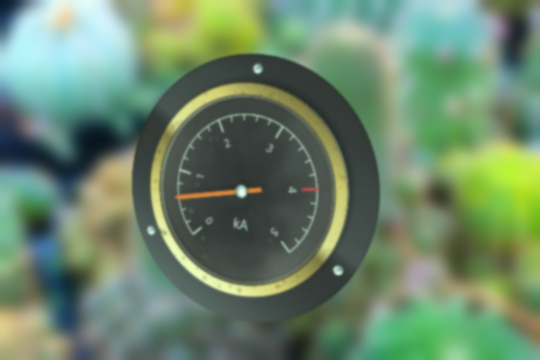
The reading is 0.6kA
